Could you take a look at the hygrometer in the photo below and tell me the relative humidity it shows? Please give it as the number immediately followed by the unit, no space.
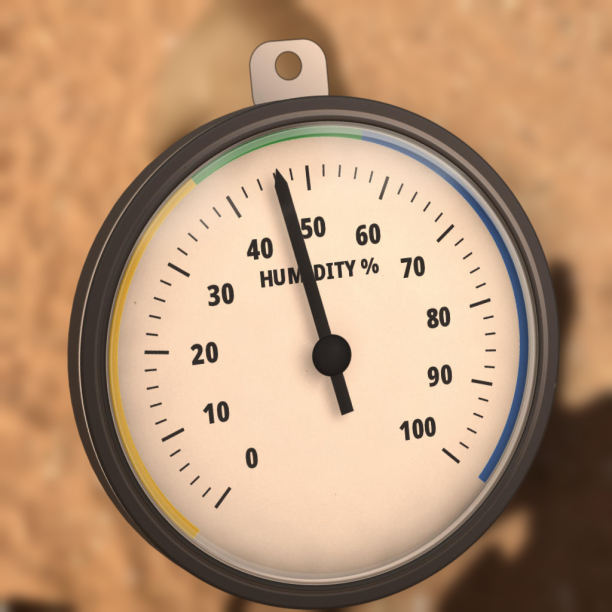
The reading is 46%
